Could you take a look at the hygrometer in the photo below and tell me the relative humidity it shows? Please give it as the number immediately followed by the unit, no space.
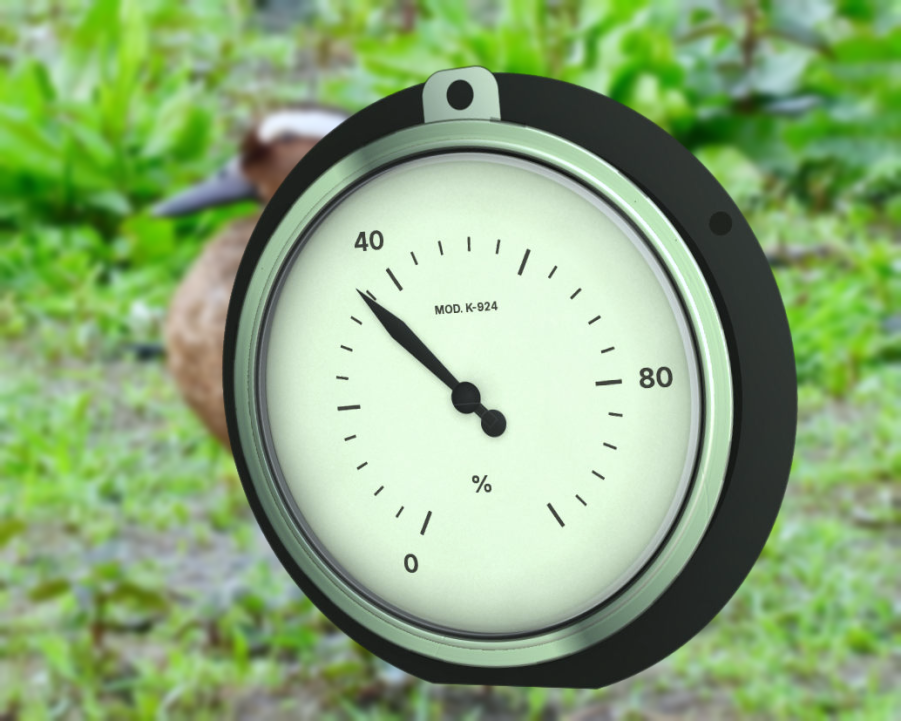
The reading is 36%
